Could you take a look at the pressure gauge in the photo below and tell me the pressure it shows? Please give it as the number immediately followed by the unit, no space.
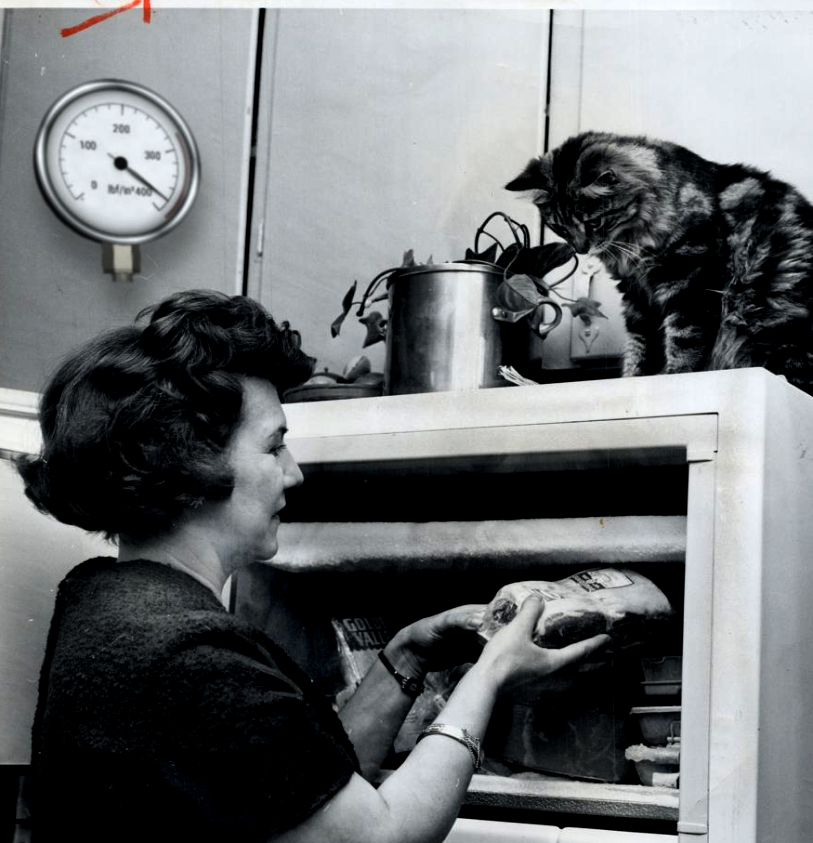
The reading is 380psi
